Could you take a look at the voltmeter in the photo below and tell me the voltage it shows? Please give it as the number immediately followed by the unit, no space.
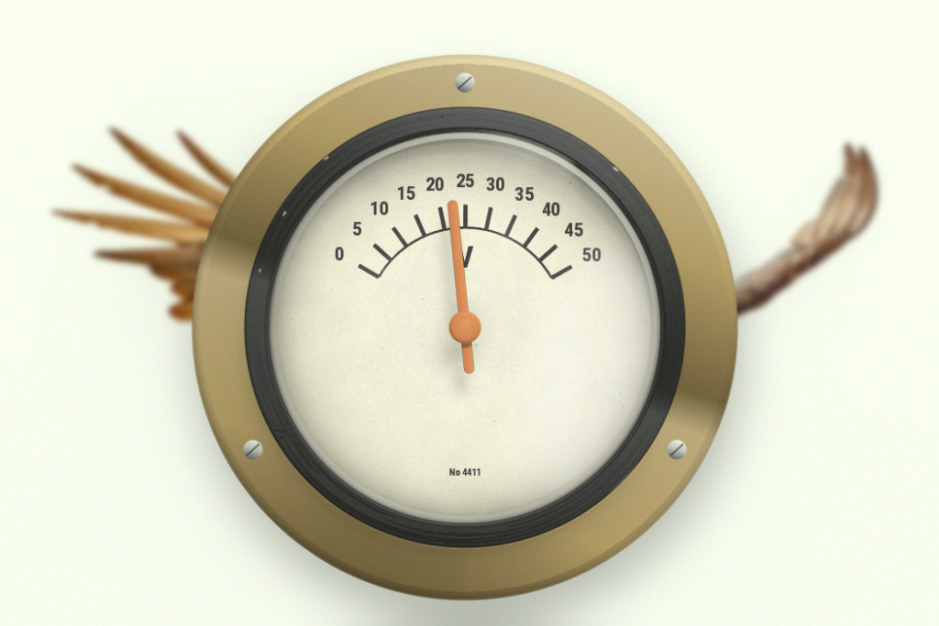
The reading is 22.5V
